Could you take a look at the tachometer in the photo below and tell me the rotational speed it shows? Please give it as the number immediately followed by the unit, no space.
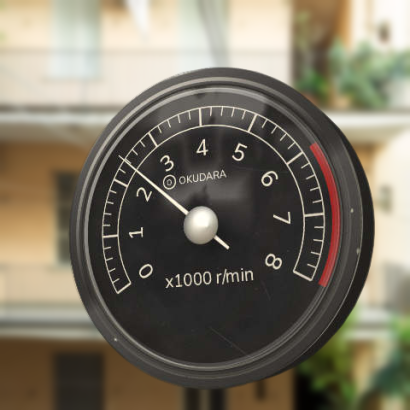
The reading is 2400rpm
